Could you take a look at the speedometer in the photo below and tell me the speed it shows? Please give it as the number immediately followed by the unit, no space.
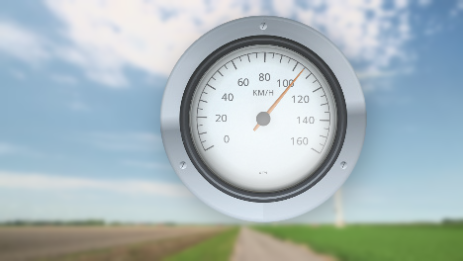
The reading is 105km/h
